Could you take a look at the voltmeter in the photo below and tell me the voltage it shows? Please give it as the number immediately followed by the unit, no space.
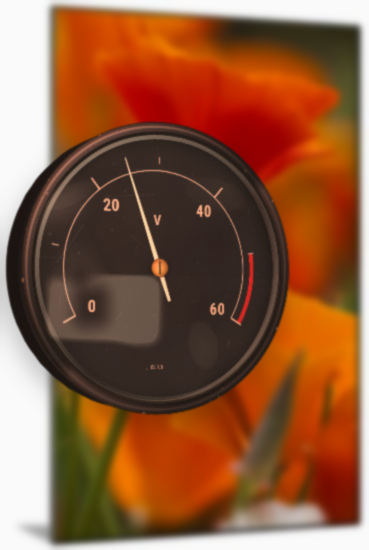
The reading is 25V
